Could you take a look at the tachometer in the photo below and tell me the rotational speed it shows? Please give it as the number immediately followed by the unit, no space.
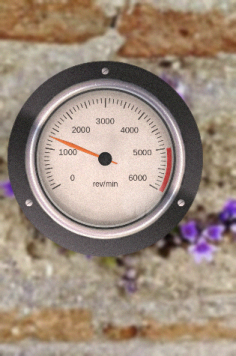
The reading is 1300rpm
